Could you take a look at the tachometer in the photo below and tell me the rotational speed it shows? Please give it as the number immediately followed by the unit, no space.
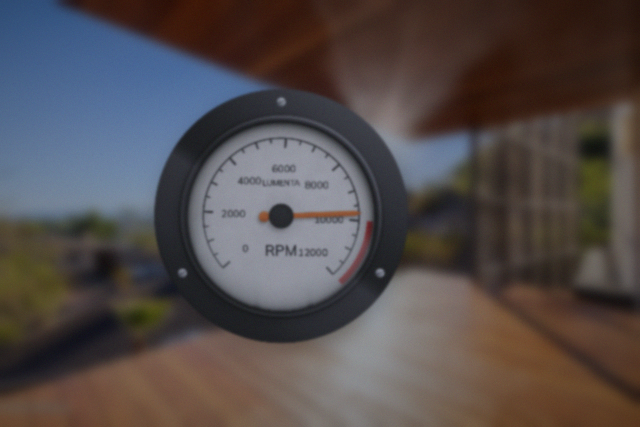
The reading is 9750rpm
